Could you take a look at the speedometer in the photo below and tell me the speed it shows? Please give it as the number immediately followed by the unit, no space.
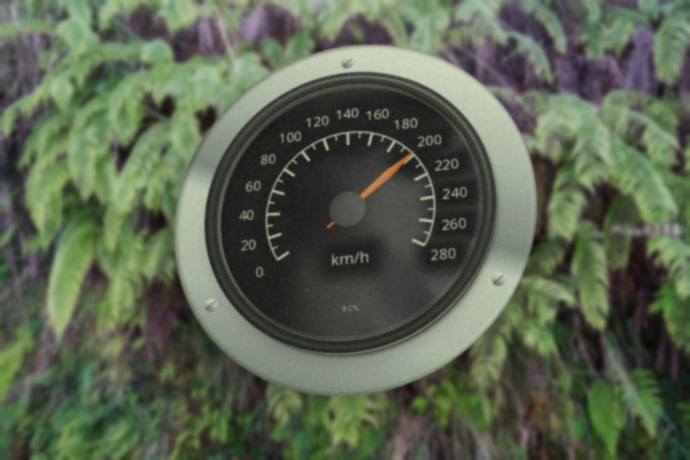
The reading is 200km/h
